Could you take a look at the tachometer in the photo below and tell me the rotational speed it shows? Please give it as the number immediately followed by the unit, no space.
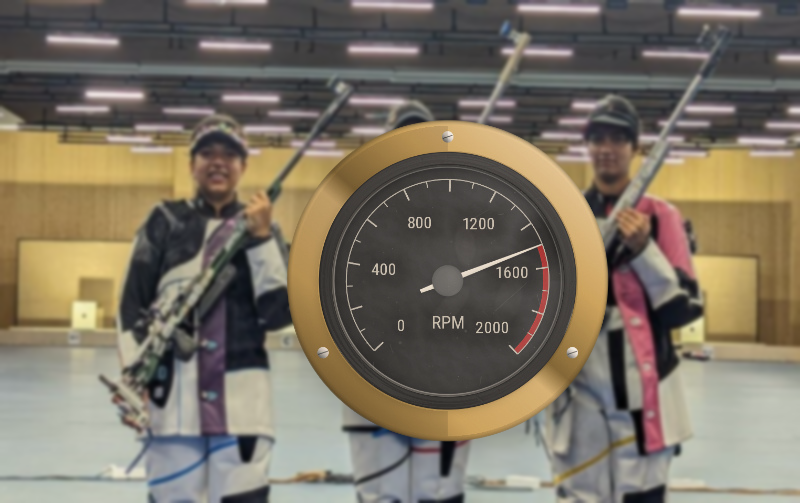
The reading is 1500rpm
